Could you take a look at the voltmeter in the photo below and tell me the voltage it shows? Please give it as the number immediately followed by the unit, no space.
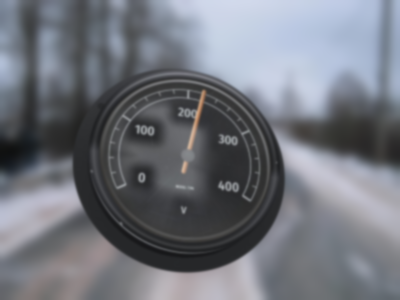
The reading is 220V
